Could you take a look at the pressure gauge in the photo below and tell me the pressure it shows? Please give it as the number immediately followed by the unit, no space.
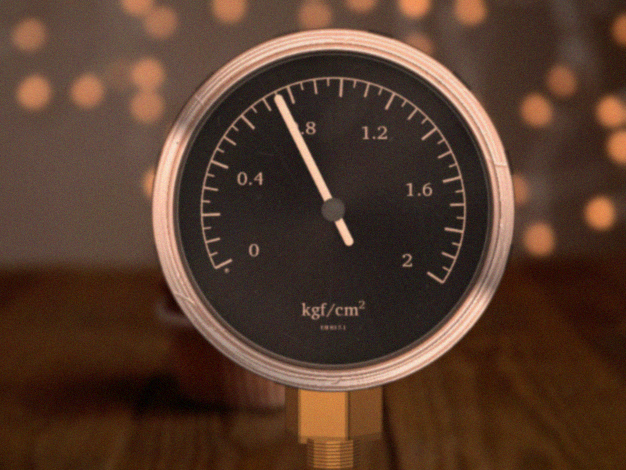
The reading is 0.75kg/cm²
